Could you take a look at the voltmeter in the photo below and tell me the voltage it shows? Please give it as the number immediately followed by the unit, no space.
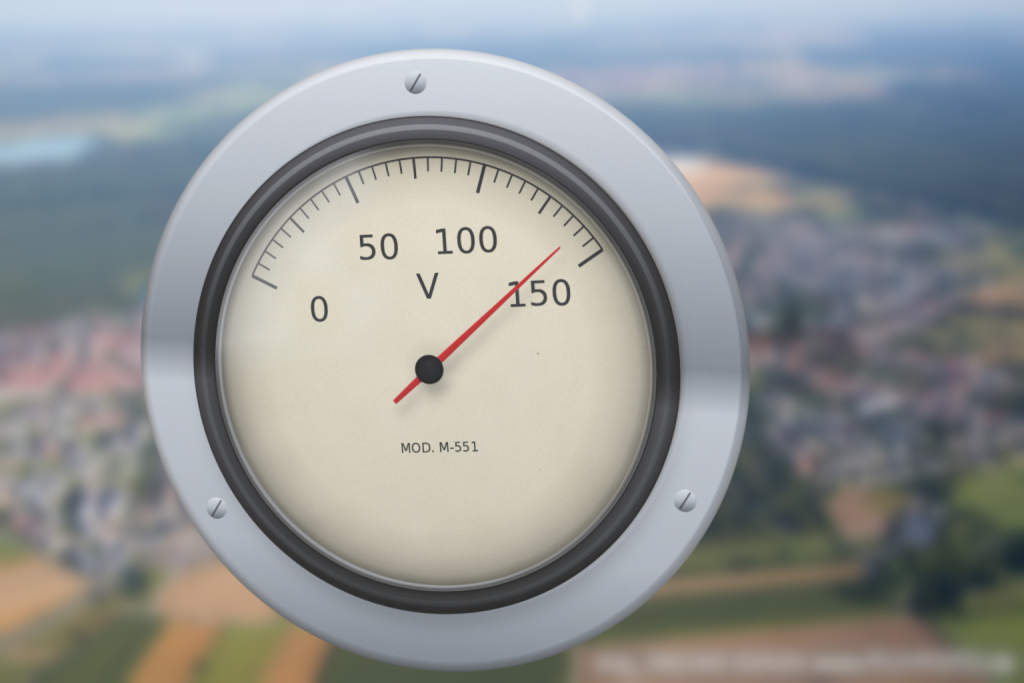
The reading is 140V
